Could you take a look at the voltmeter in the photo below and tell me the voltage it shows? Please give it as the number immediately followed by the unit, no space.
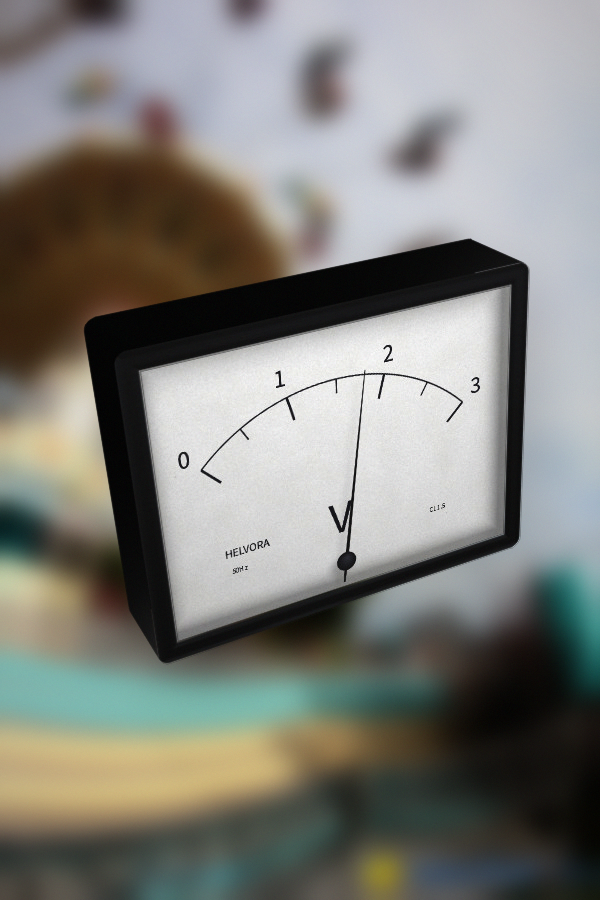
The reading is 1.75V
